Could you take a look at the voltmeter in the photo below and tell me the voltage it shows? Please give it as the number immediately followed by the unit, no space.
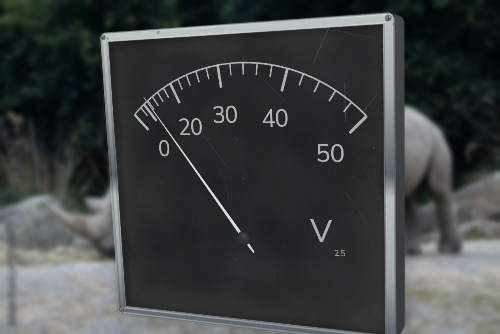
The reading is 12V
